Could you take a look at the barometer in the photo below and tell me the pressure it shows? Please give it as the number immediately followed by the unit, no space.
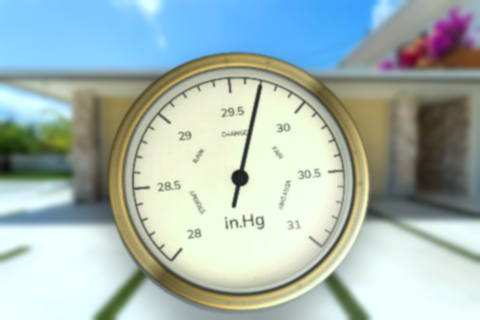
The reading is 29.7inHg
